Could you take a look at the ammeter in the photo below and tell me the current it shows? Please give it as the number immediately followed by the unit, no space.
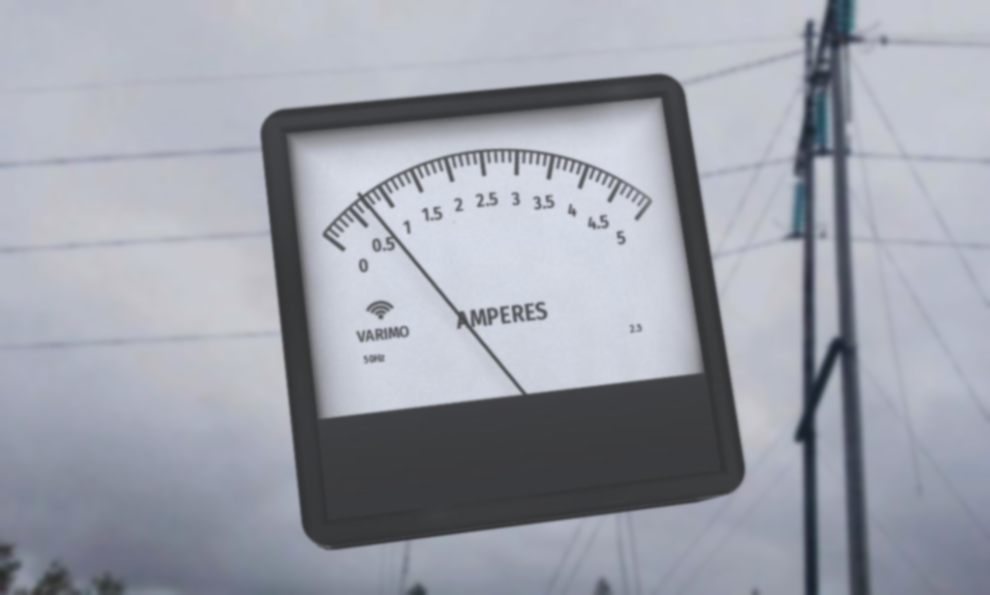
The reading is 0.7A
